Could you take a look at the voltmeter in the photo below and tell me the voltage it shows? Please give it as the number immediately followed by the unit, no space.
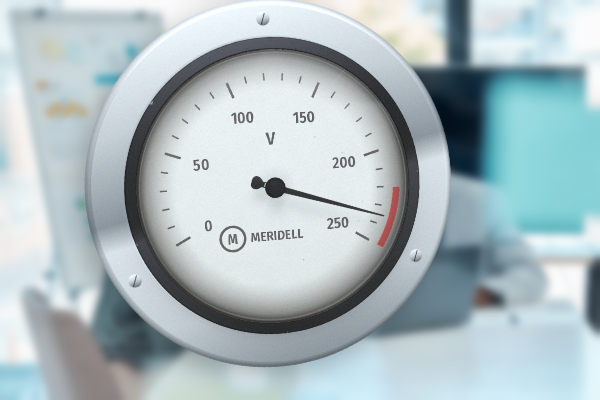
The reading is 235V
